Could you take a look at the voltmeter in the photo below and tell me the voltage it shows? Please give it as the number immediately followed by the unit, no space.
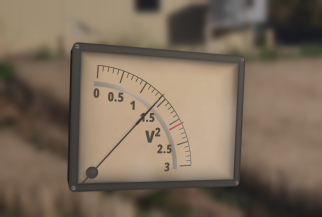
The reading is 1.4V
